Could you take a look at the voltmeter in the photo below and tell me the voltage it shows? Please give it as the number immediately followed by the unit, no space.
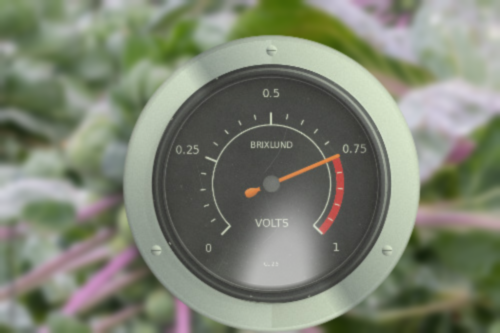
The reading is 0.75V
